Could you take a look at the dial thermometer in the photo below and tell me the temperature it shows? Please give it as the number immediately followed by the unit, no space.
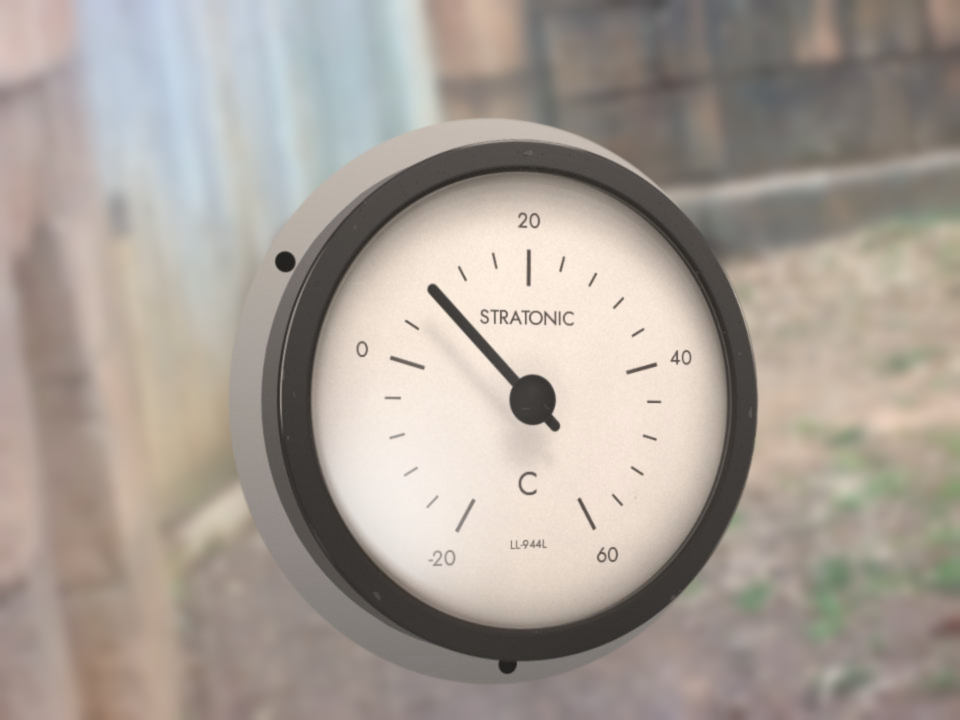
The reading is 8°C
